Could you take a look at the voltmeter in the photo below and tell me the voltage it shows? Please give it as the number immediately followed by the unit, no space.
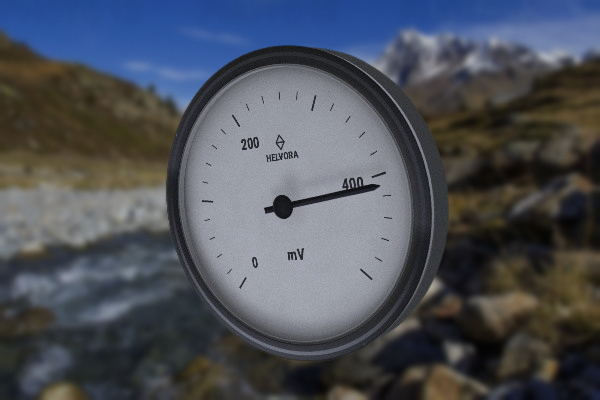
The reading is 410mV
